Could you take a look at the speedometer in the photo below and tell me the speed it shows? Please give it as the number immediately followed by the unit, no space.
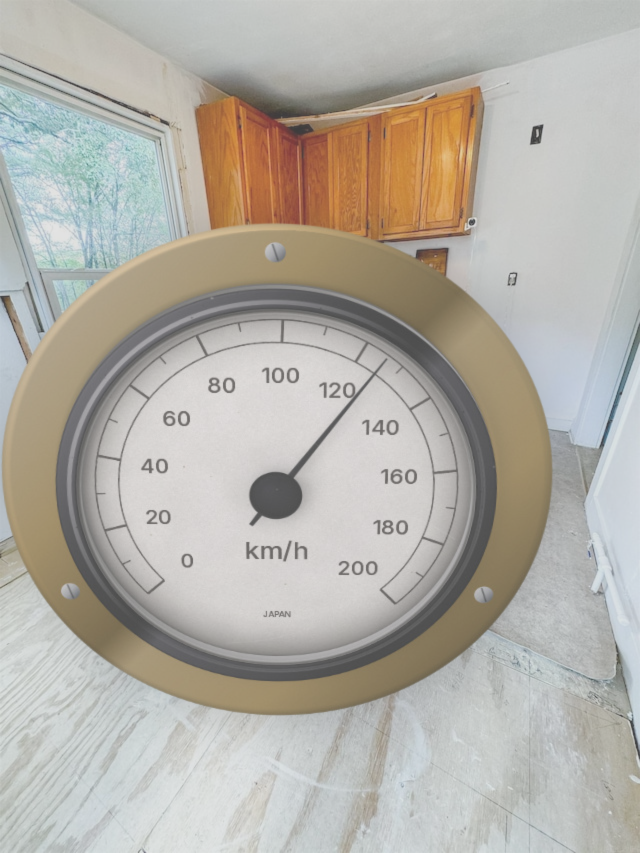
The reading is 125km/h
